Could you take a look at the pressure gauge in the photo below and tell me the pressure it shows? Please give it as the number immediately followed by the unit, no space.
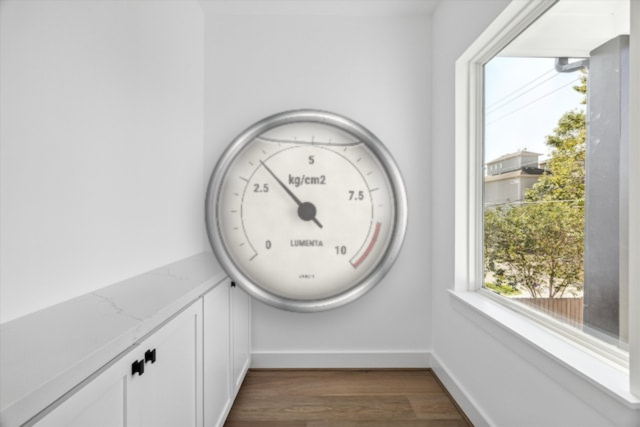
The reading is 3.25kg/cm²
